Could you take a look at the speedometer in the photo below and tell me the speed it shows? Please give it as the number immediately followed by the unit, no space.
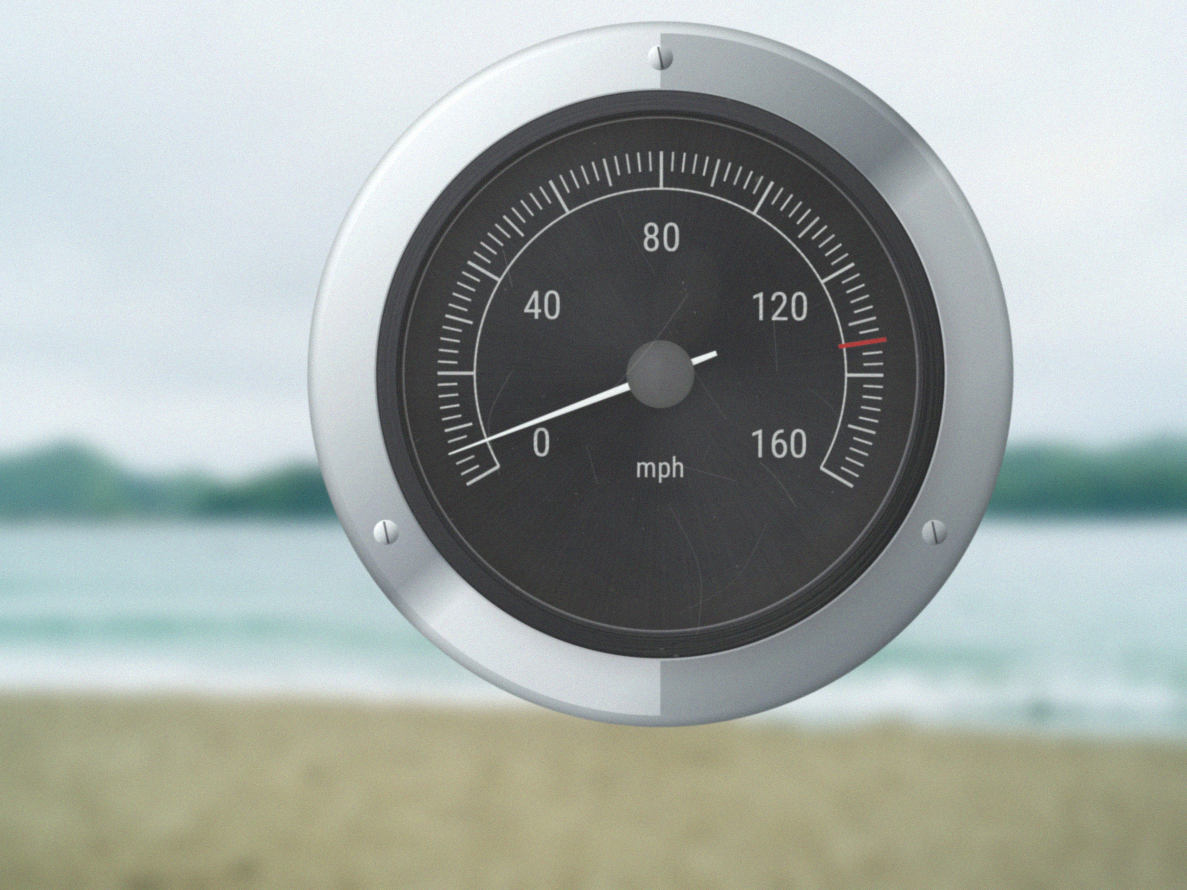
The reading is 6mph
